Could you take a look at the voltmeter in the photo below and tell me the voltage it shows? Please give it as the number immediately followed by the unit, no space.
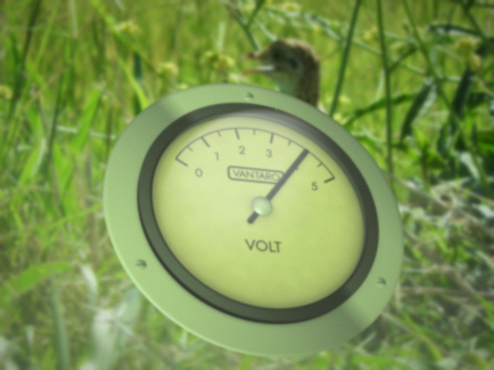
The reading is 4V
